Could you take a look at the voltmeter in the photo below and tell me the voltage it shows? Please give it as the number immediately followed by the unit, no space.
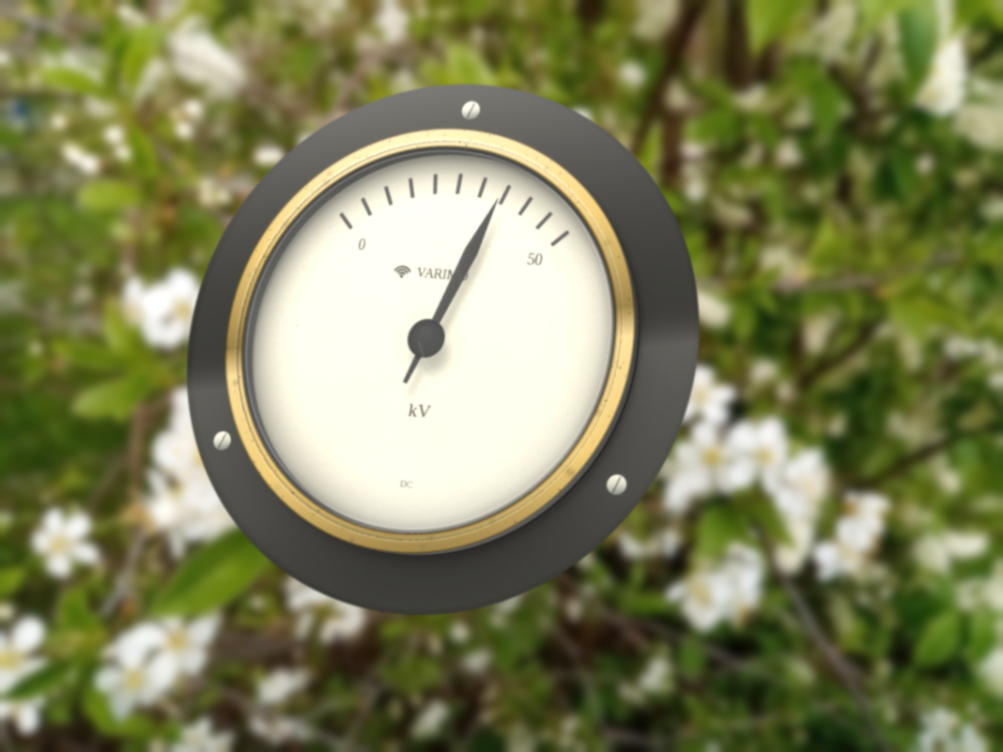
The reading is 35kV
